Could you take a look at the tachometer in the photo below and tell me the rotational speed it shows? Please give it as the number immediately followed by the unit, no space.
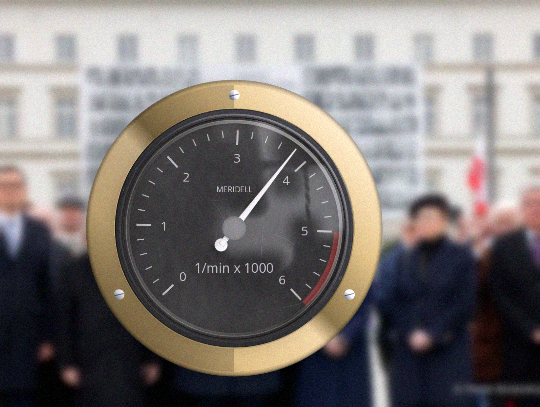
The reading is 3800rpm
